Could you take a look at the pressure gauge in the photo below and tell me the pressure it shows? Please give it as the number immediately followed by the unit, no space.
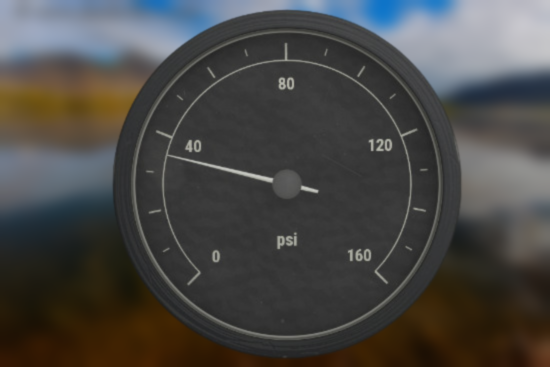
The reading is 35psi
